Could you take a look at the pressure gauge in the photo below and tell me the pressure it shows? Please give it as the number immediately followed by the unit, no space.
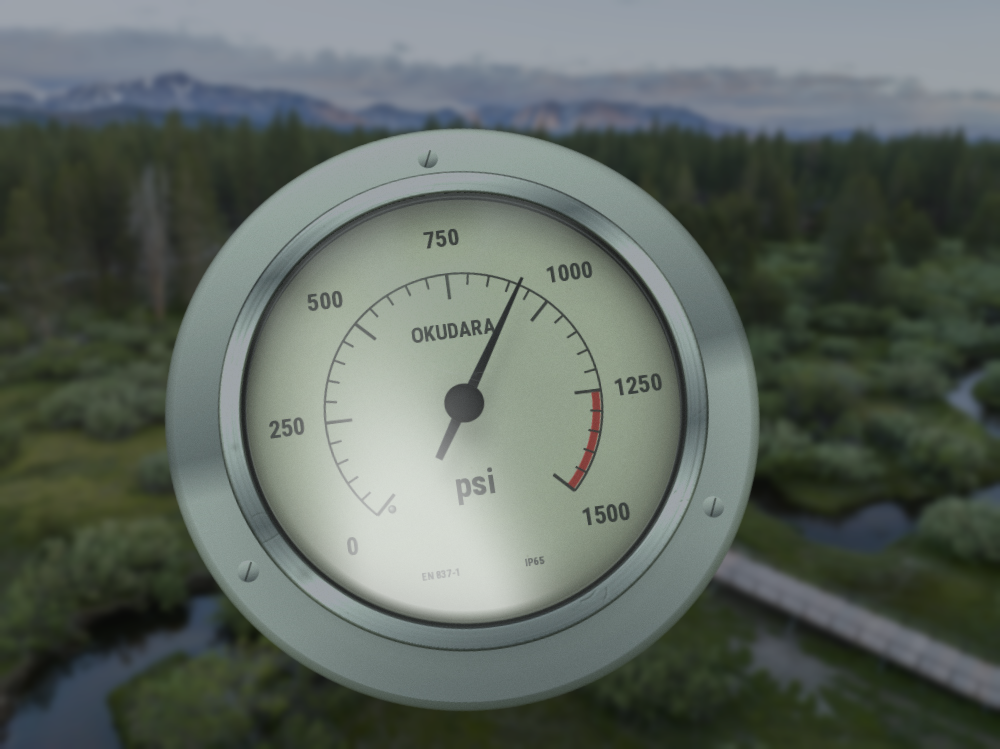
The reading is 925psi
